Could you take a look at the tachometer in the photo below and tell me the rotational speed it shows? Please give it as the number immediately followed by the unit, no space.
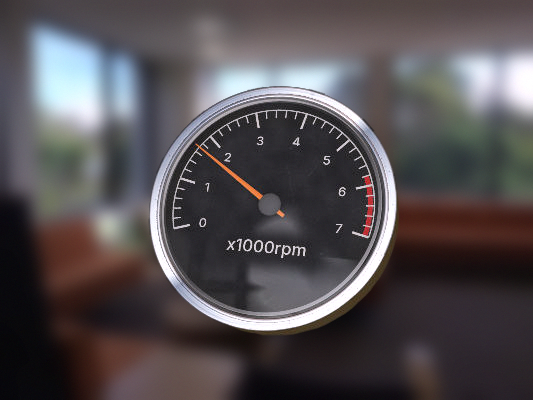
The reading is 1700rpm
